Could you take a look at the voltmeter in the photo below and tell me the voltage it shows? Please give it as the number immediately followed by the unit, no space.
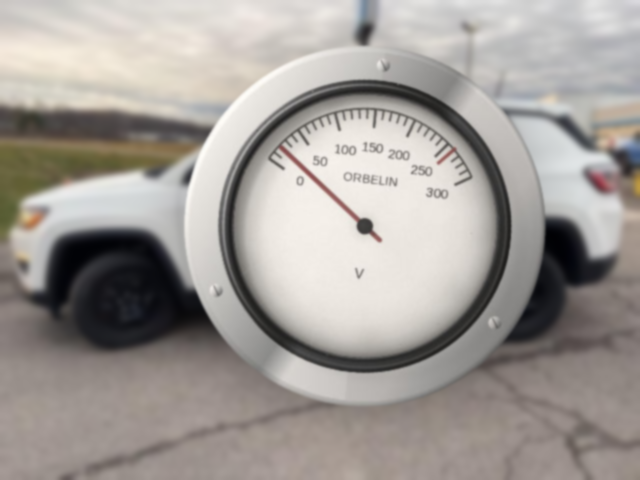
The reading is 20V
